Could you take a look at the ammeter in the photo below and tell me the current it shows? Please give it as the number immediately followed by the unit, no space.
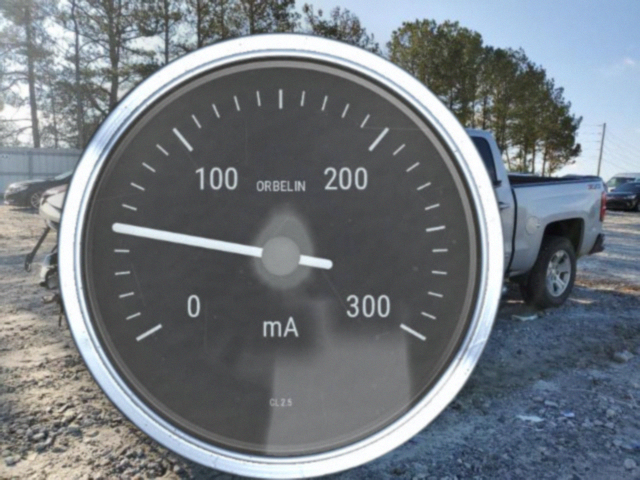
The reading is 50mA
